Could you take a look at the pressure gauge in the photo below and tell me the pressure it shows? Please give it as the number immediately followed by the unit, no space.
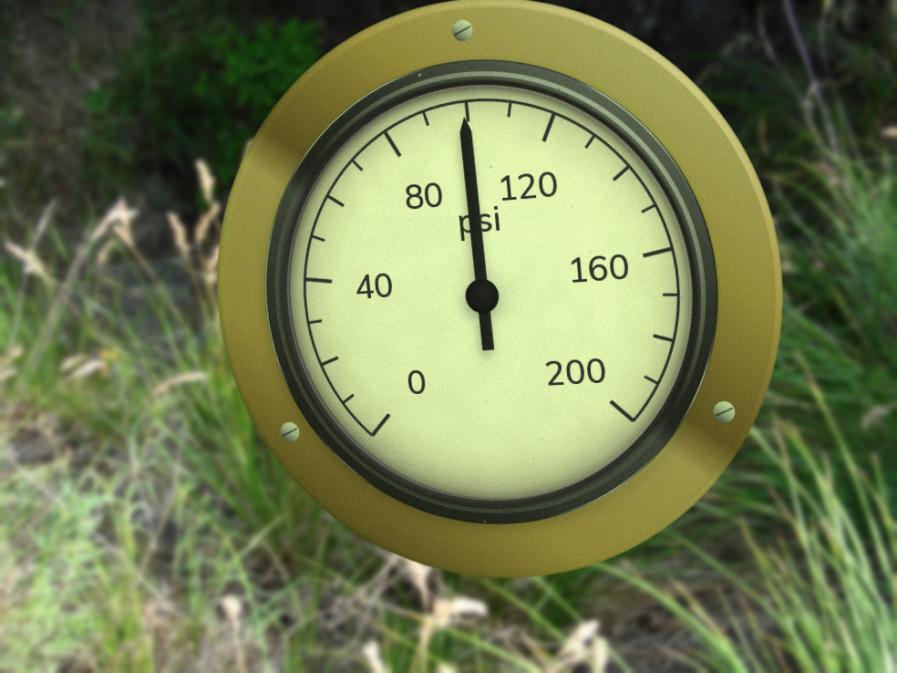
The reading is 100psi
